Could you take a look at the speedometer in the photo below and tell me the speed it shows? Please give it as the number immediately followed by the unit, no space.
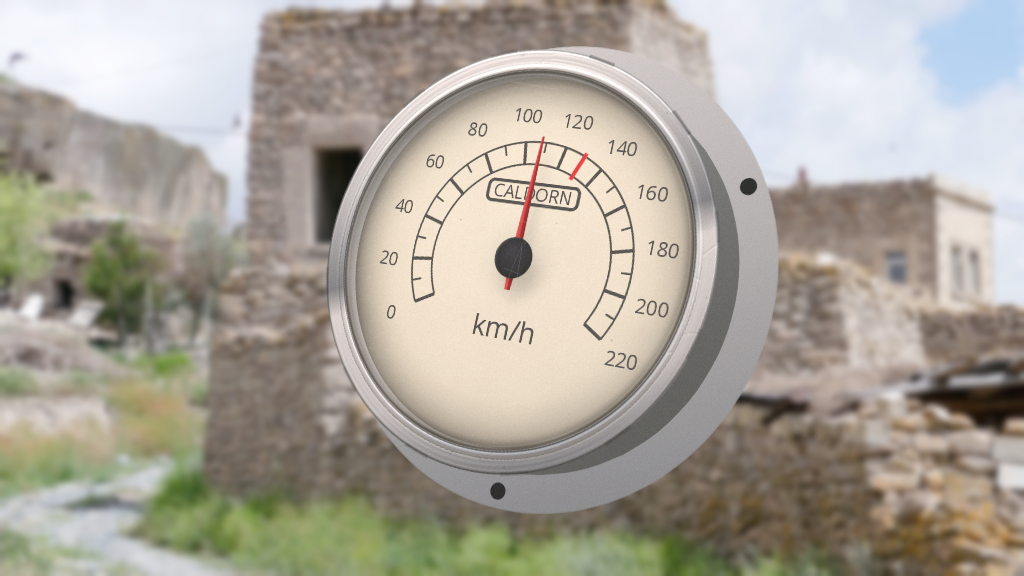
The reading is 110km/h
